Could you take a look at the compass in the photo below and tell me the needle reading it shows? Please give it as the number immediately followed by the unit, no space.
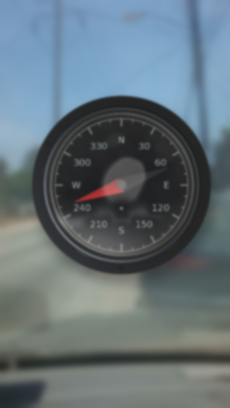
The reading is 250°
